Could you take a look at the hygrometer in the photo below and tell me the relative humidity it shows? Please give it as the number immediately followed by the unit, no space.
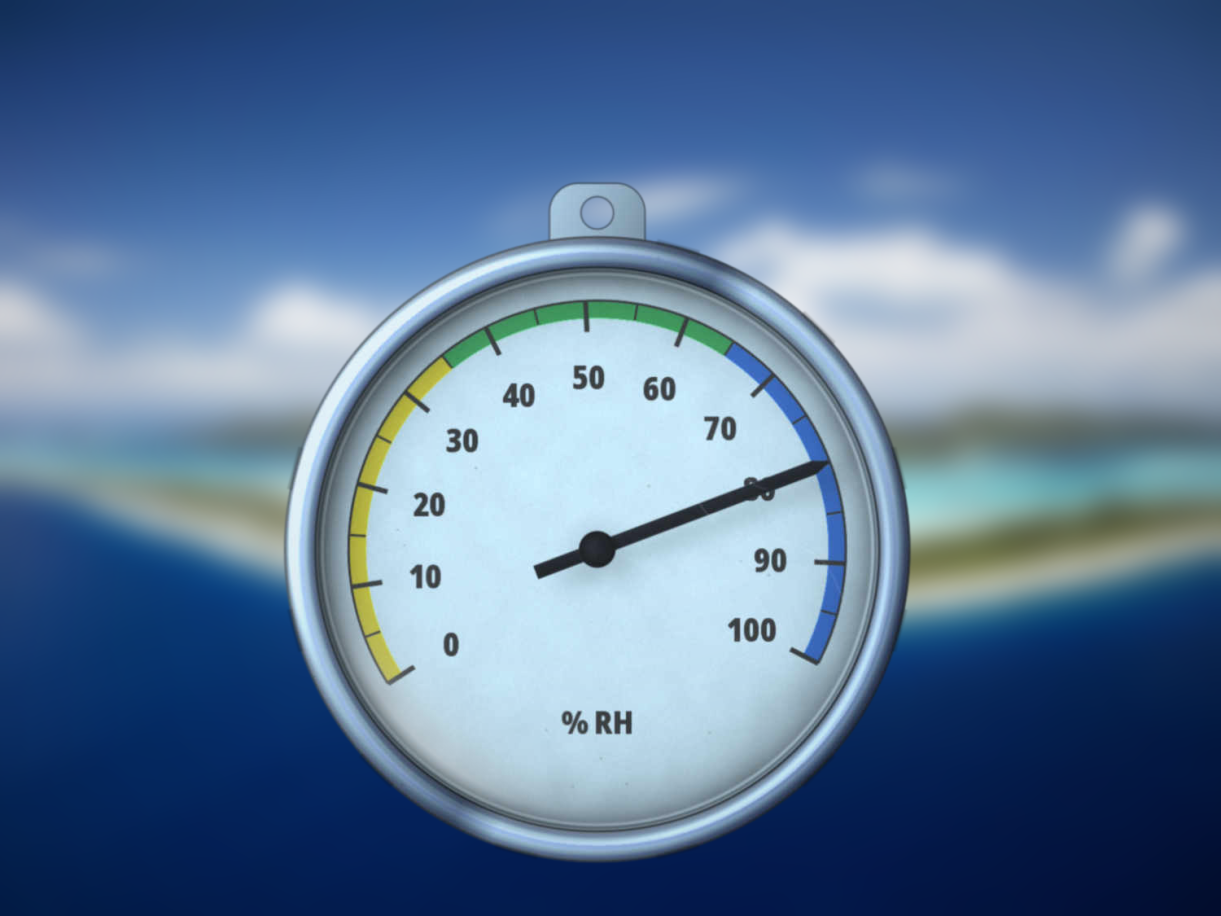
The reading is 80%
